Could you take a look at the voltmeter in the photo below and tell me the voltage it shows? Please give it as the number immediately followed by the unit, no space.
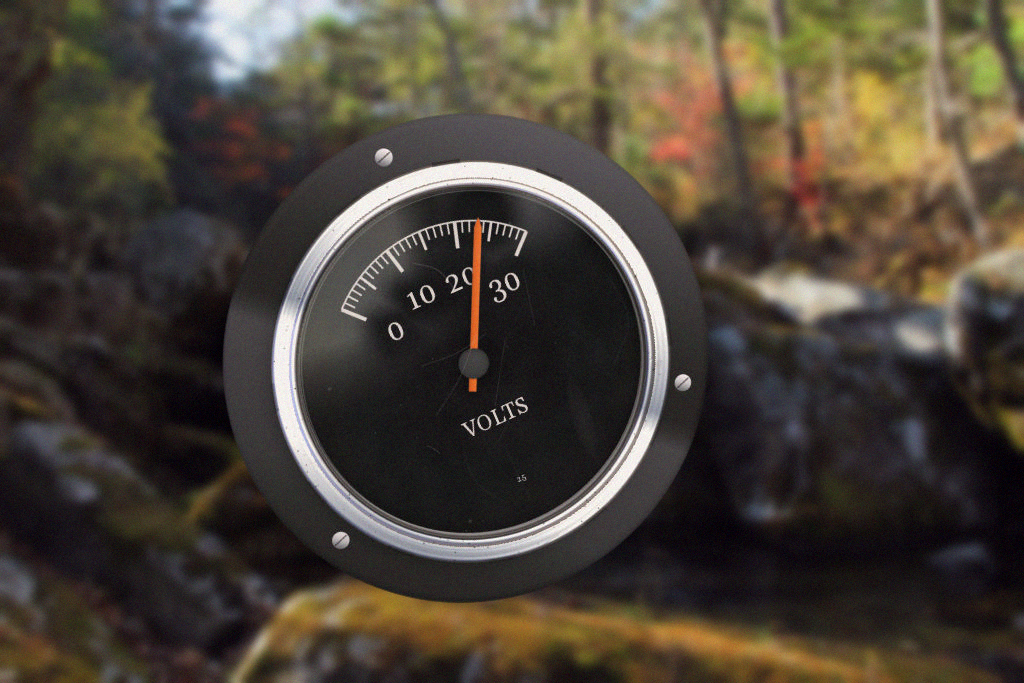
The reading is 23V
